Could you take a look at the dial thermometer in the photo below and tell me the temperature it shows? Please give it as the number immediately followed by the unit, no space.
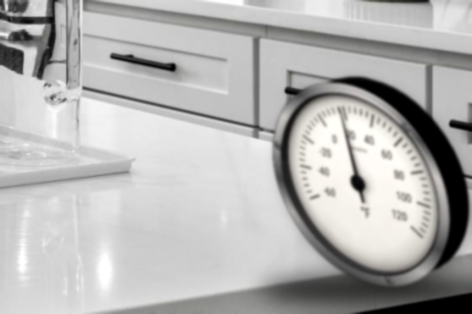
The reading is 20°F
